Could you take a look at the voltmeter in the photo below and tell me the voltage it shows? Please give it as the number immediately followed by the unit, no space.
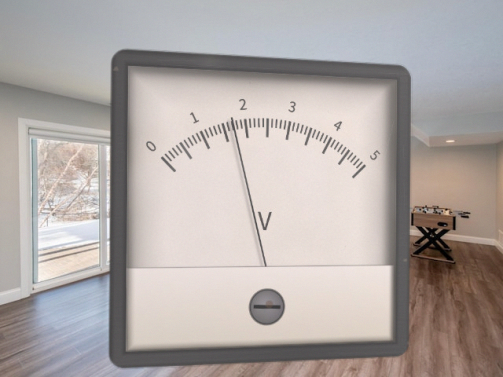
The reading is 1.7V
